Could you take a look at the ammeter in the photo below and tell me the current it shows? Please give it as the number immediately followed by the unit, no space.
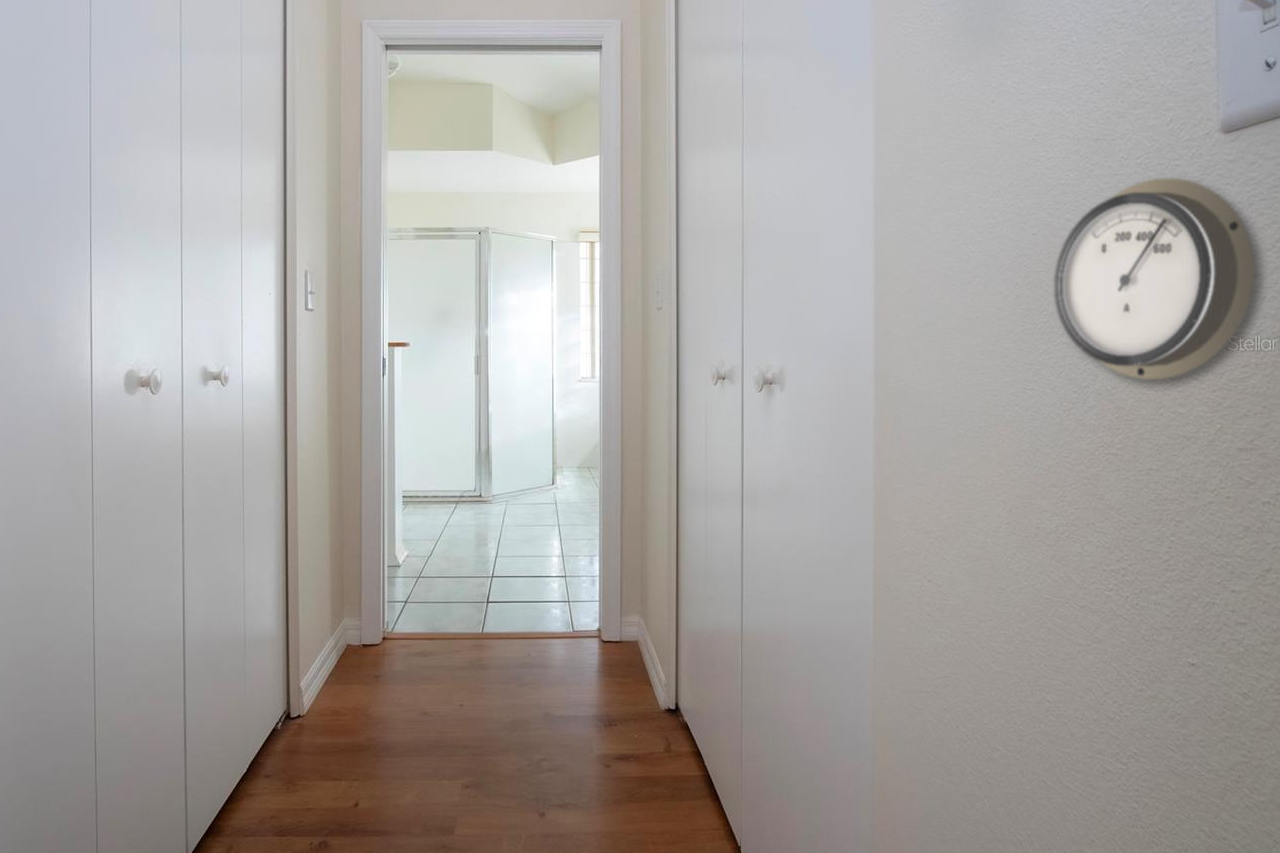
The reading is 500A
